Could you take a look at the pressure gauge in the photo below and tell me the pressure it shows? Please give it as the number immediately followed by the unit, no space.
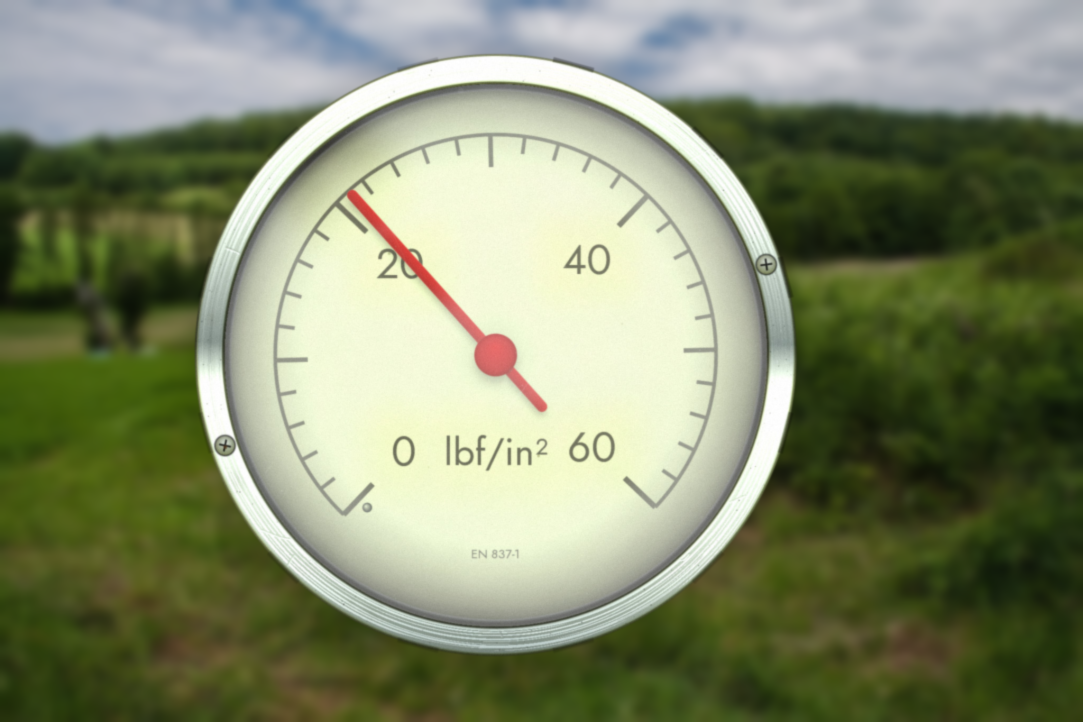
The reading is 21psi
